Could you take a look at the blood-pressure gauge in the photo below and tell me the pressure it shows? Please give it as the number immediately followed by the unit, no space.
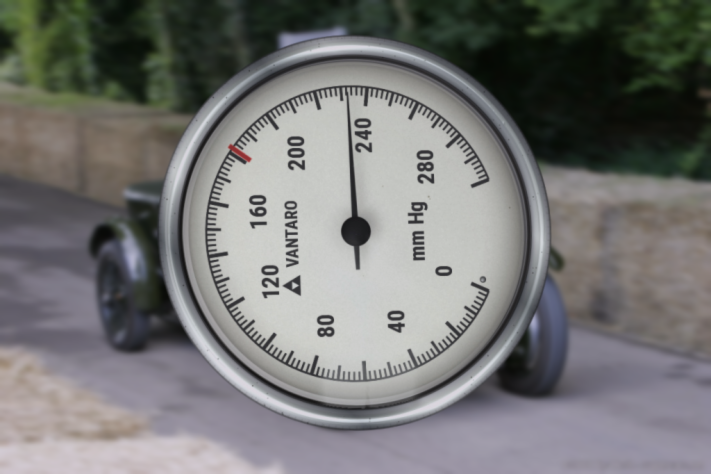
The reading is 232mmHg
